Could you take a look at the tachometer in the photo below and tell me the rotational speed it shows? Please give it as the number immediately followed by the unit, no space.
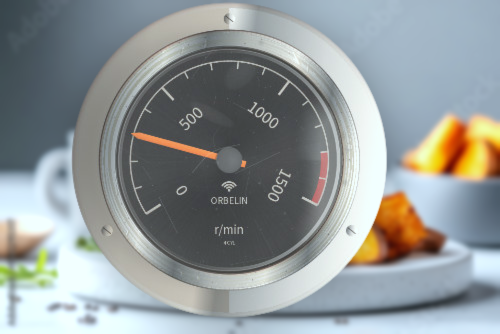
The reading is 300rpm
